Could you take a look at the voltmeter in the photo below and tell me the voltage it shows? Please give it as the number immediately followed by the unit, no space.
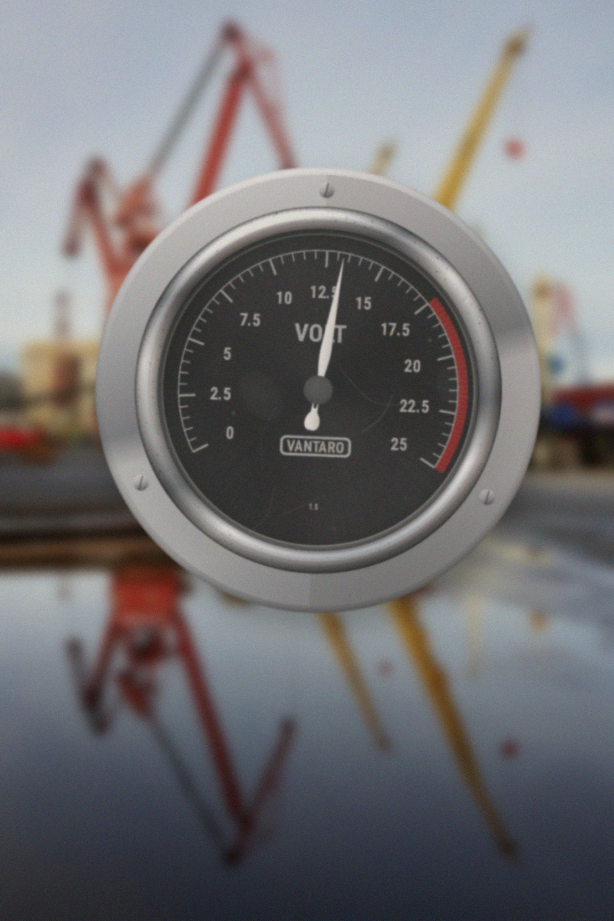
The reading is 13.25V
